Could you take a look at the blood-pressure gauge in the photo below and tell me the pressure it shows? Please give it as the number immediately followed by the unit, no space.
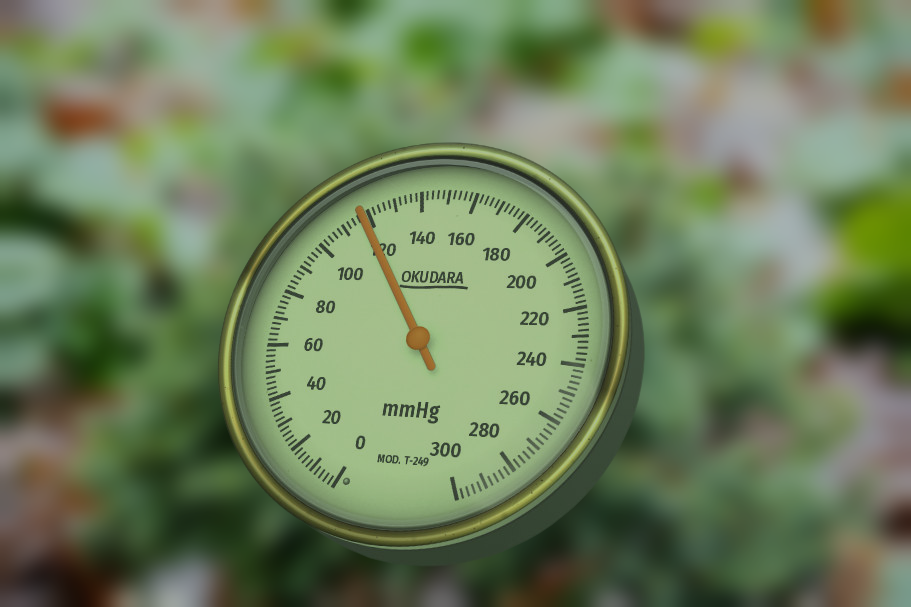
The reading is 118mmHg
